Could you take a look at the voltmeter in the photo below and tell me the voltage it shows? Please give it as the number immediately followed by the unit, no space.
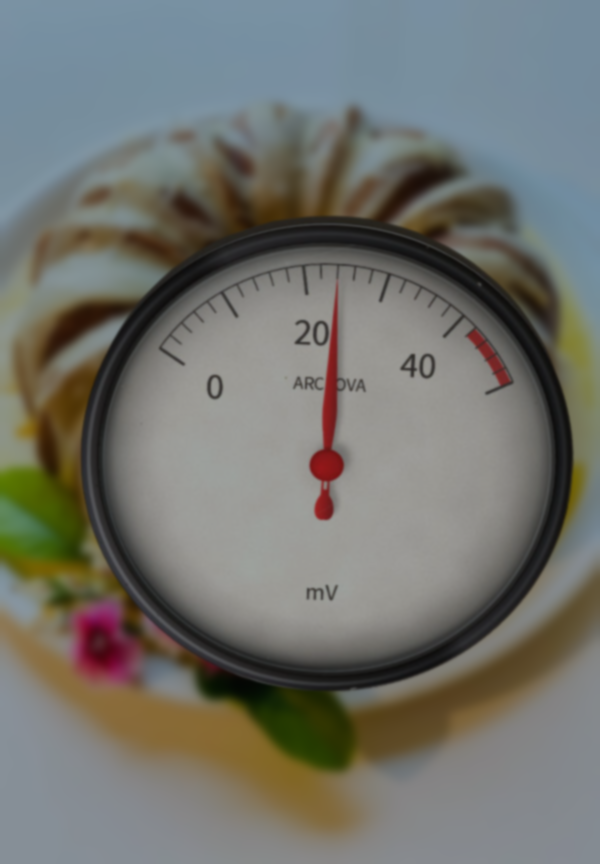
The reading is 24mV
